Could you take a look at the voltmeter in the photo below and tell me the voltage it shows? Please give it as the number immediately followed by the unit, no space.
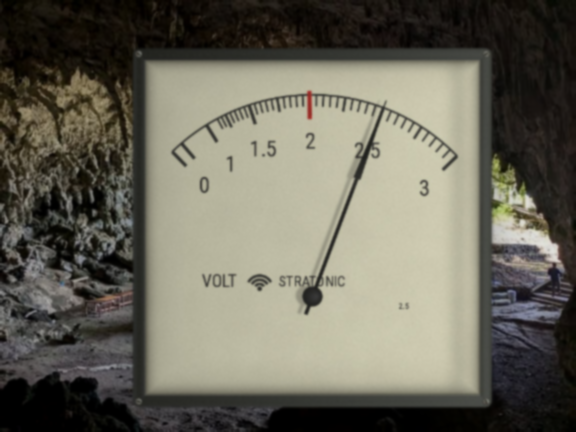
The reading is 2.5V
